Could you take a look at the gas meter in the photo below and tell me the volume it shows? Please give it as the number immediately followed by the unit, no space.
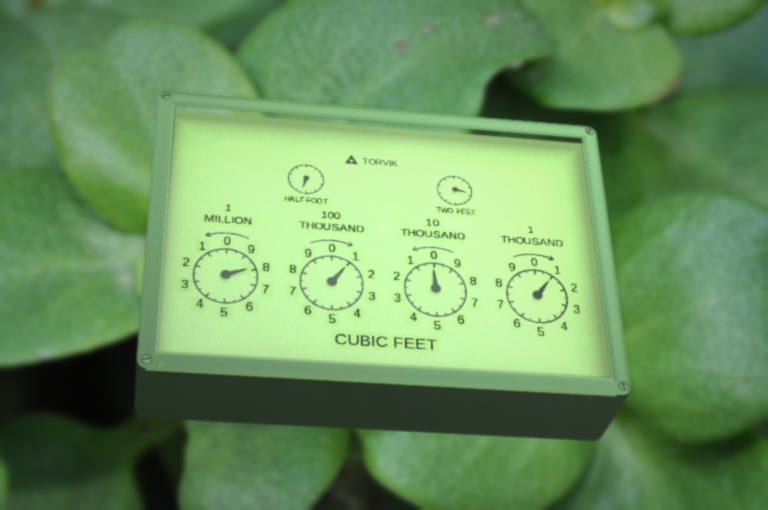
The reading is 810100ft³
